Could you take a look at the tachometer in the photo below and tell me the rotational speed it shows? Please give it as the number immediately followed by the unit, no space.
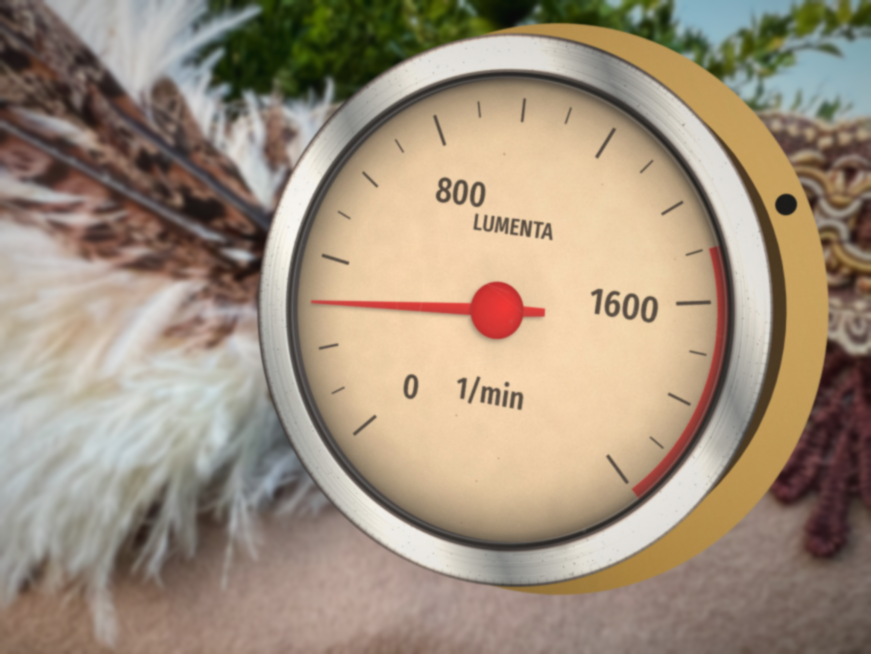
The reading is 300rpm
